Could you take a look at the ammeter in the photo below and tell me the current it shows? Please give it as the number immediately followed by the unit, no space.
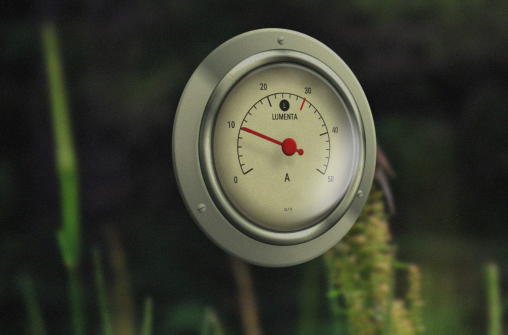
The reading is 10A
